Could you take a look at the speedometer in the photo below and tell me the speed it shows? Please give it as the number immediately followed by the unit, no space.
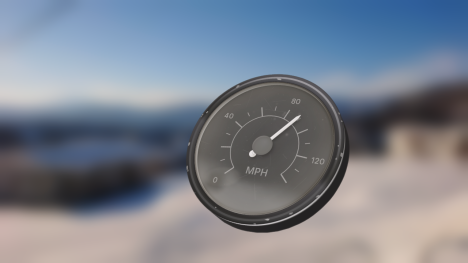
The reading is 90mph
